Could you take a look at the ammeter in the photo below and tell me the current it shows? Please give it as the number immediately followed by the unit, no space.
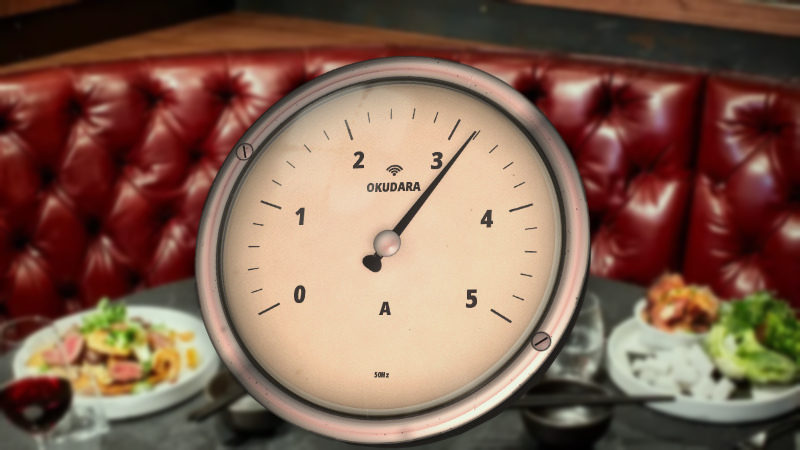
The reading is 3.2A
